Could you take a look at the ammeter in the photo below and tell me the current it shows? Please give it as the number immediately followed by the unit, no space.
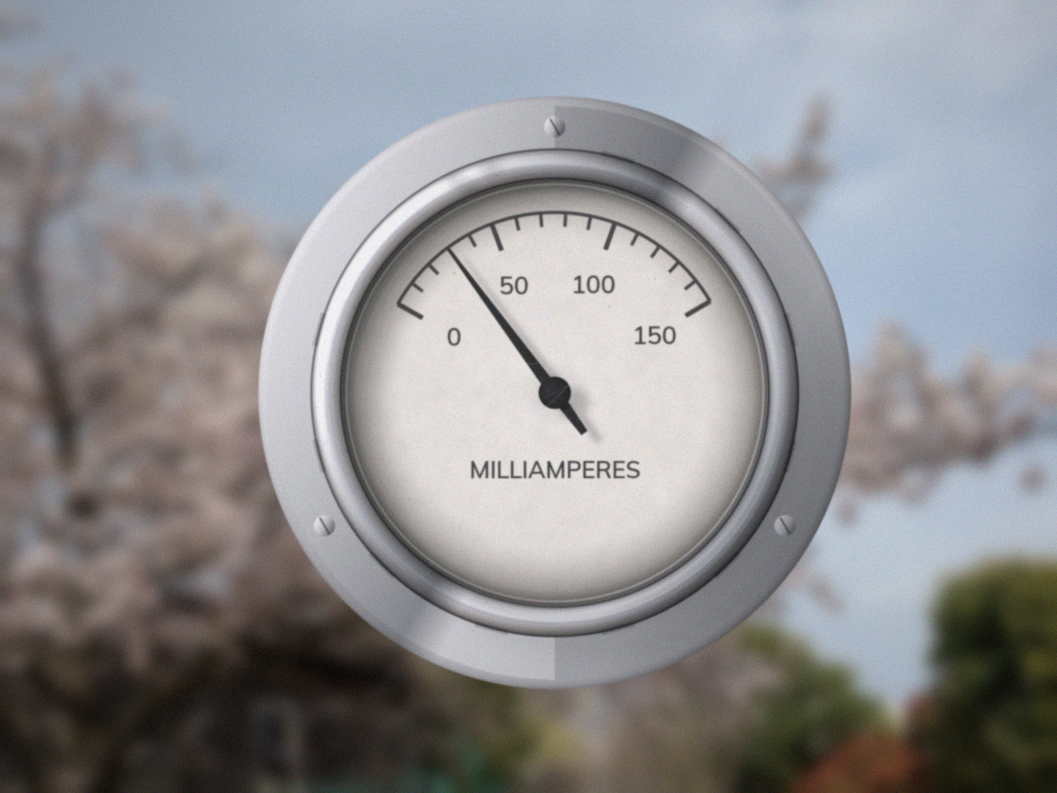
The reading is 30mA
